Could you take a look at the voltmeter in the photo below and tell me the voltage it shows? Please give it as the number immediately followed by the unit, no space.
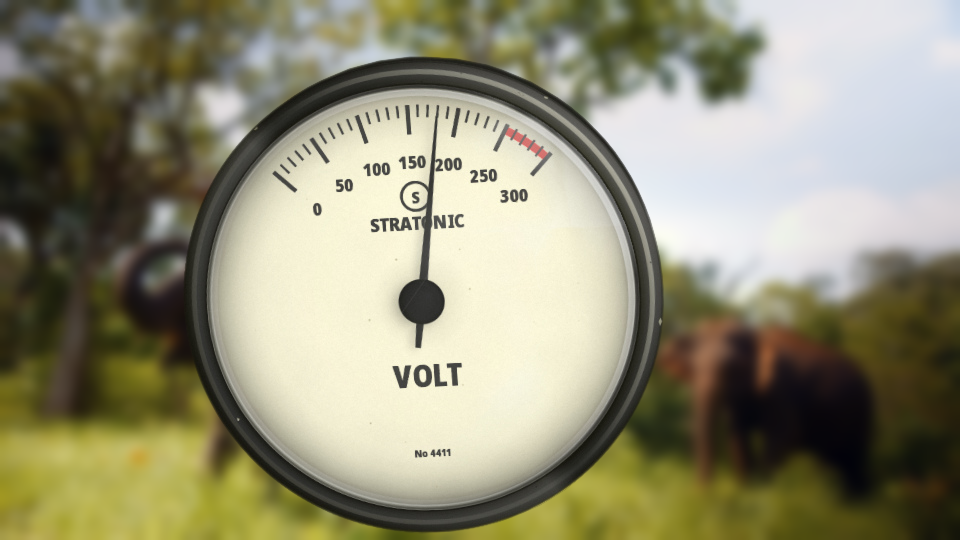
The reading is 180V
